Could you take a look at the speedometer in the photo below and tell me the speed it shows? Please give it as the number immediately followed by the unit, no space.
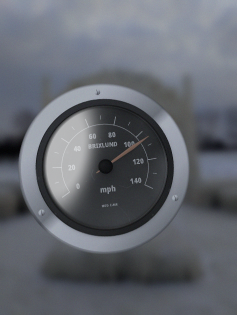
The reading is 105mph
